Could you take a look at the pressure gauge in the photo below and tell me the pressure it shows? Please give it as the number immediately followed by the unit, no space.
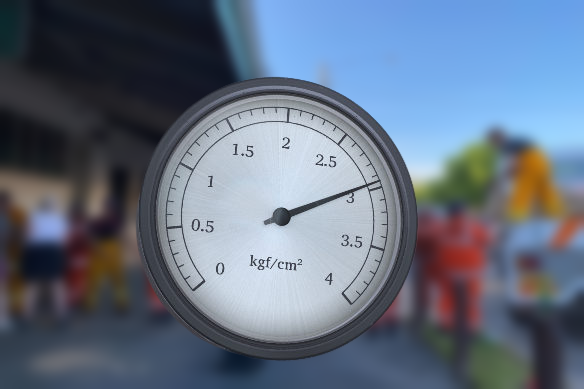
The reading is 2.95kg/cm²
